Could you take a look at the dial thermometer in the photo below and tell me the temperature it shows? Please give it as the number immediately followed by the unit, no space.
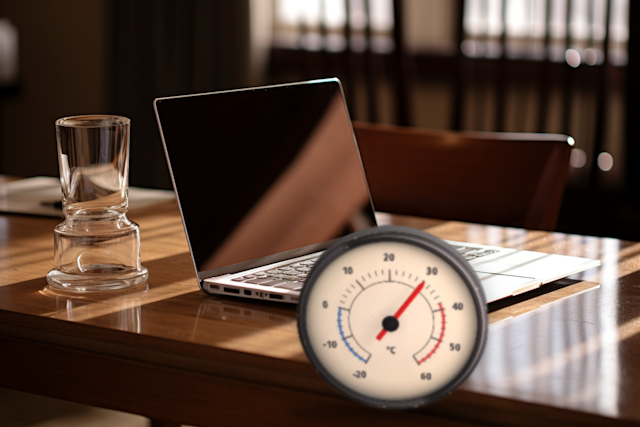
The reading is 30°C
